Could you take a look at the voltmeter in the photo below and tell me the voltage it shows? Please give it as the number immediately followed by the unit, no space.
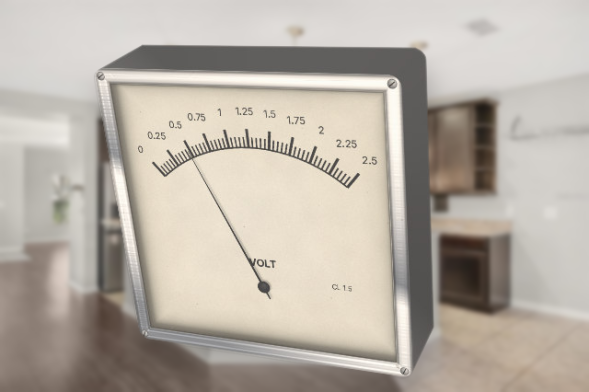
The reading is 0.5V
